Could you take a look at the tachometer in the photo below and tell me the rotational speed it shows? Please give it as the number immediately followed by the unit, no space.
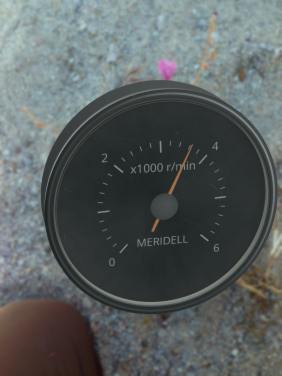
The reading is 3600rpm
